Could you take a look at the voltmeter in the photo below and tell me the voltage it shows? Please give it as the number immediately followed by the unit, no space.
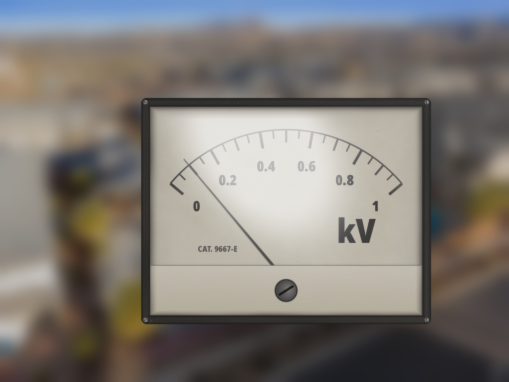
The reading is 0.1kV
